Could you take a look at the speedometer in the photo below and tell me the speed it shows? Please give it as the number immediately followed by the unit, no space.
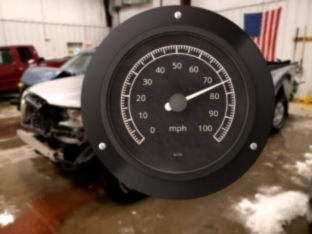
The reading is 75mph
